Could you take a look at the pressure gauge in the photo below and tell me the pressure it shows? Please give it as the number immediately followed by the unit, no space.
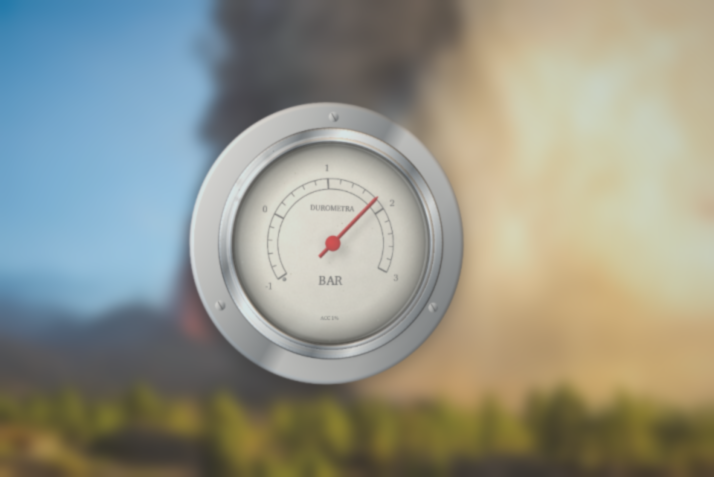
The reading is 1.8bar
